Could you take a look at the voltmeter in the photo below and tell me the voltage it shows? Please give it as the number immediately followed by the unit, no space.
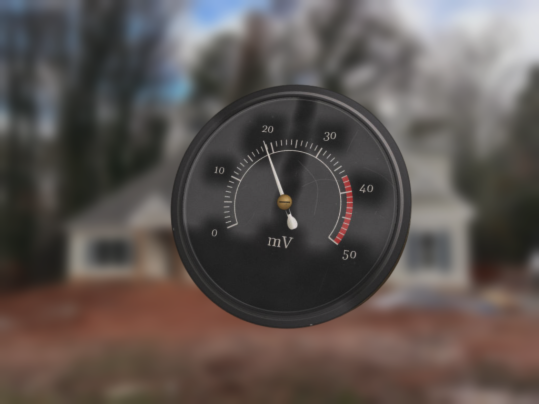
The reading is 19mV
